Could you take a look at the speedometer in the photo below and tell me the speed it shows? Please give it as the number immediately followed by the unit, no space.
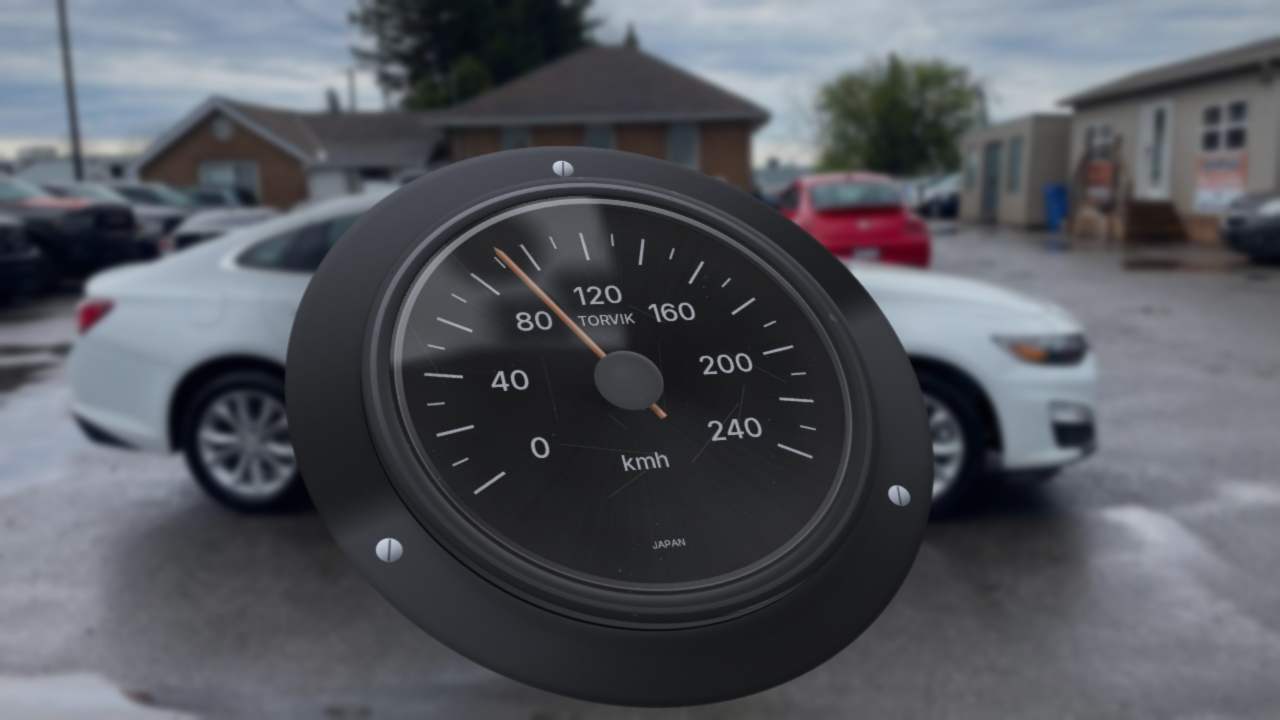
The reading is 90km/h
